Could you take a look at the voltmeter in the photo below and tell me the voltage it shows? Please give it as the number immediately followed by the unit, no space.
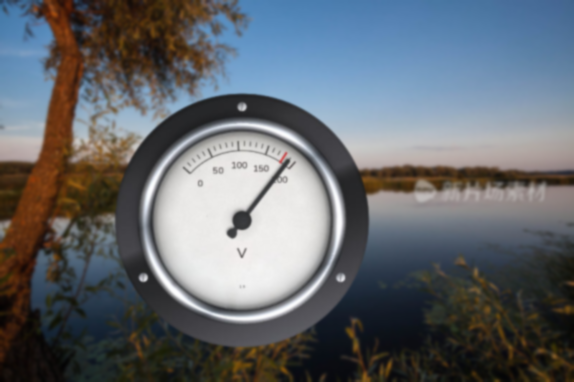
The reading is 190V
